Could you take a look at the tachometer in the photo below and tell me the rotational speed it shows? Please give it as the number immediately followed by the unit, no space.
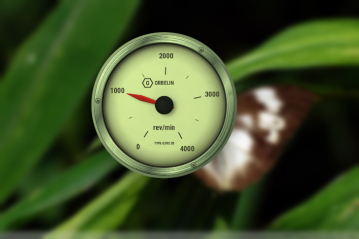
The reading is 1000rpm
